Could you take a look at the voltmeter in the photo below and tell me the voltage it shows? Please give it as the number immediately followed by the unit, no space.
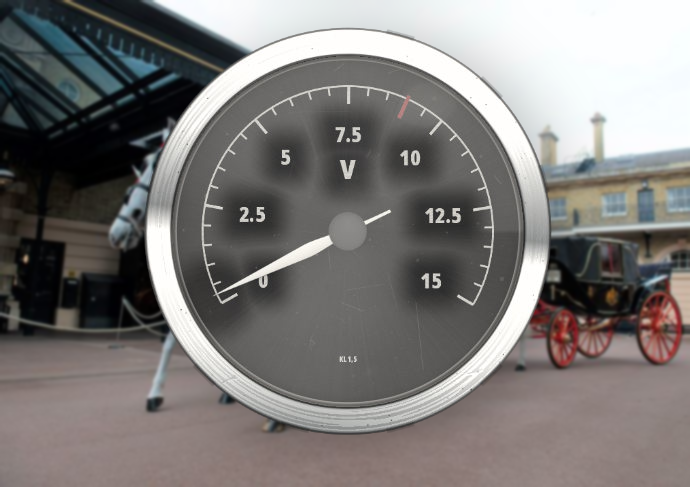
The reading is 0.25V
